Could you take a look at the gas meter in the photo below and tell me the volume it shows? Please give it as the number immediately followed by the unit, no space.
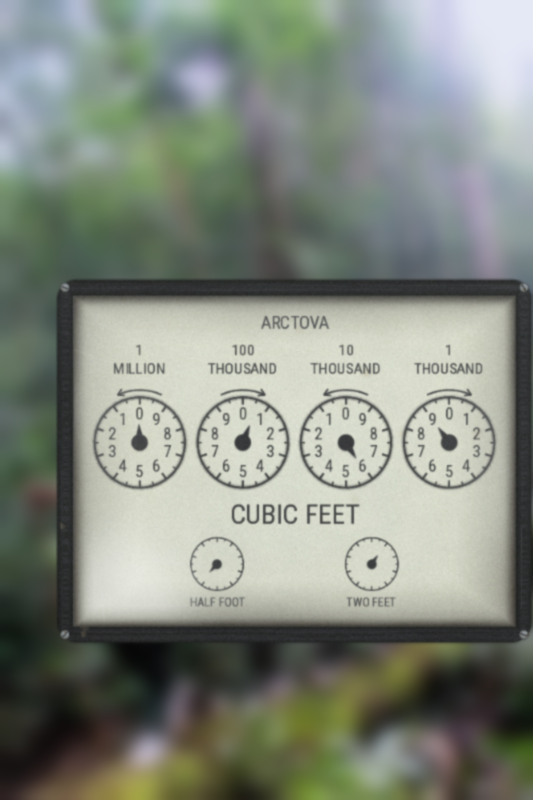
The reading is 5900ft³
